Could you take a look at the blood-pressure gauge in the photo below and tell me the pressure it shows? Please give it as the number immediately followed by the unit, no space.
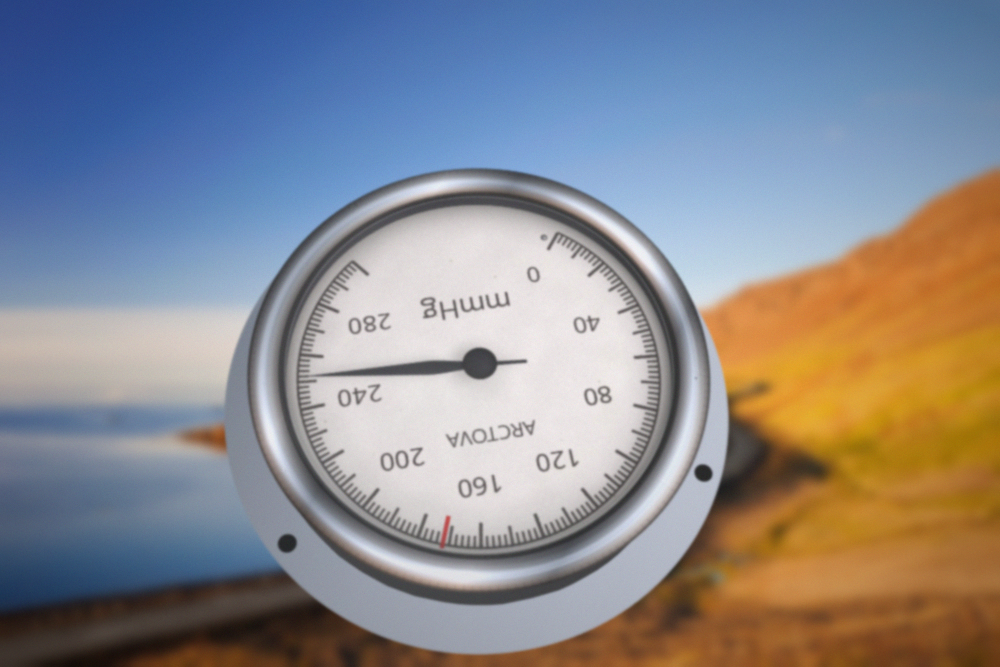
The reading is 250mmHg
